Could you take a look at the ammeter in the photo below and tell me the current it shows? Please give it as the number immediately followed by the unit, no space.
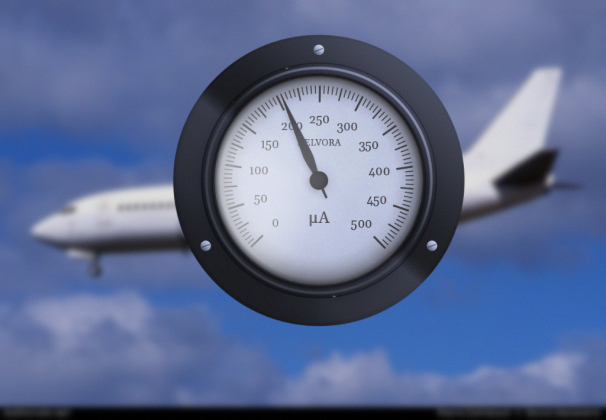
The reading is 205µA
